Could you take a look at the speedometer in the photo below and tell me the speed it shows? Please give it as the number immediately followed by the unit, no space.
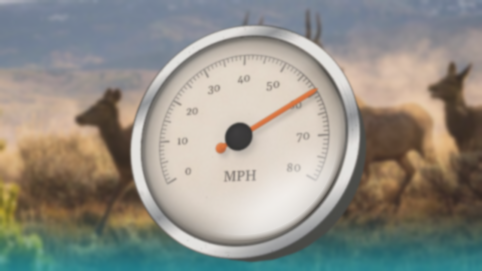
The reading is 60mph
